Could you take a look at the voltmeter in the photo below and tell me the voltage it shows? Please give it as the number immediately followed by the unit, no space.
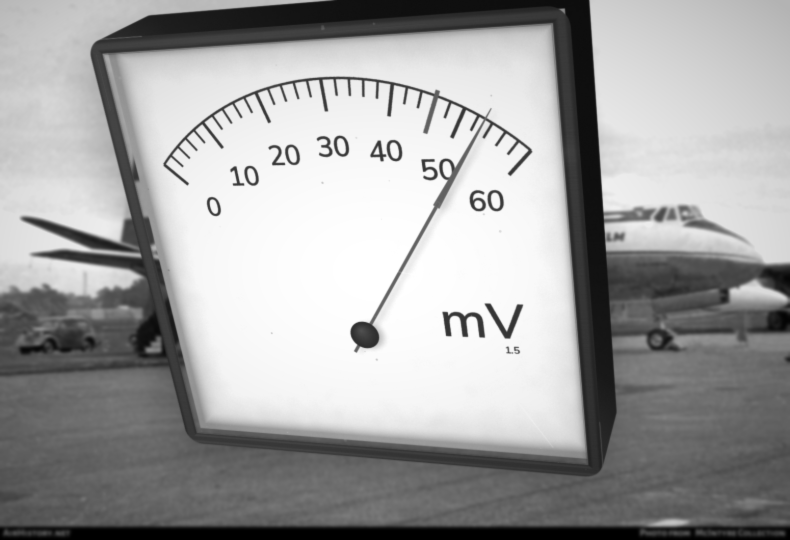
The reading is 53mV
